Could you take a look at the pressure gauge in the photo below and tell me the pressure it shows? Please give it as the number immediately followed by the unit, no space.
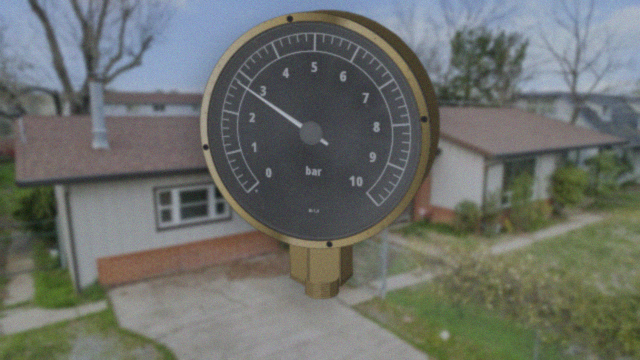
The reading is 2.8bar
